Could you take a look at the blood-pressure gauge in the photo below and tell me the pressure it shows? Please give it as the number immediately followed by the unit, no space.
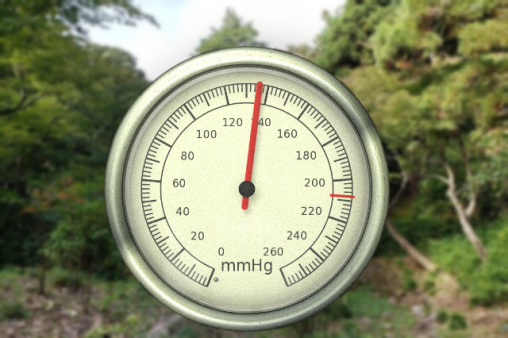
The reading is 136mmHg
